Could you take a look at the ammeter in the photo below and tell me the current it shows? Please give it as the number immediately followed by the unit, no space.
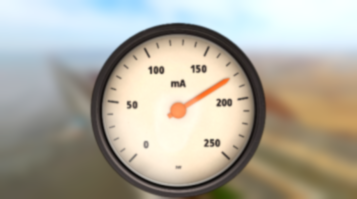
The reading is 180mA
